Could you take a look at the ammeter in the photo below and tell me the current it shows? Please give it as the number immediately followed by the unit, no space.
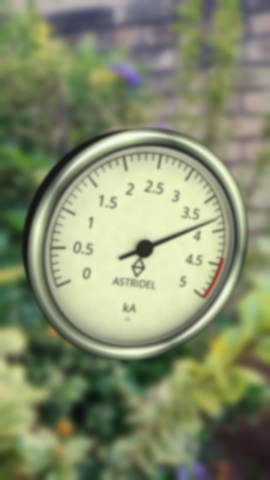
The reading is 3.8kA
